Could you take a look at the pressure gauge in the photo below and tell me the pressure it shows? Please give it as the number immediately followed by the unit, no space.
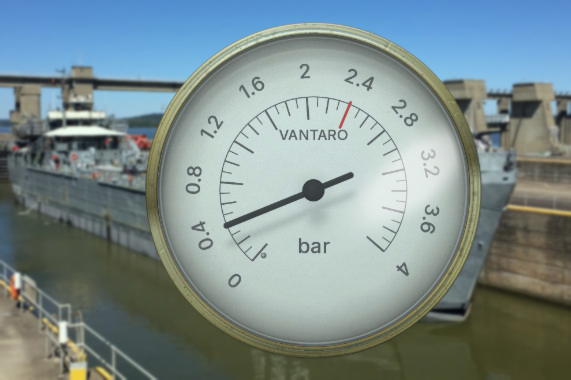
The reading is 0.4bar
